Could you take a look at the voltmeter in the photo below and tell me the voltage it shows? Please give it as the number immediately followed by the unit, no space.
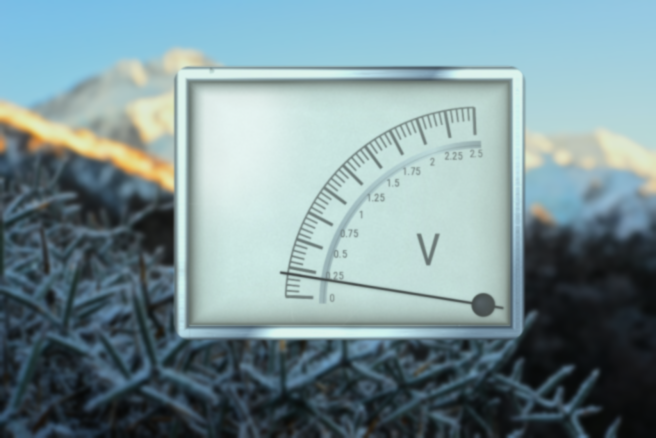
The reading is 0.2V
